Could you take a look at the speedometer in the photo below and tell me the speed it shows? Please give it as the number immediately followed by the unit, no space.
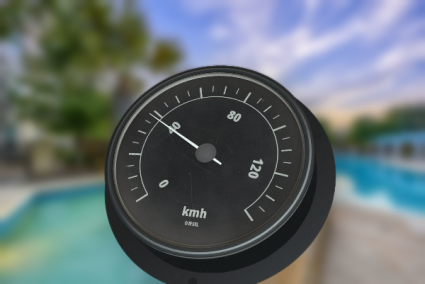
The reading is 37.5km/h
